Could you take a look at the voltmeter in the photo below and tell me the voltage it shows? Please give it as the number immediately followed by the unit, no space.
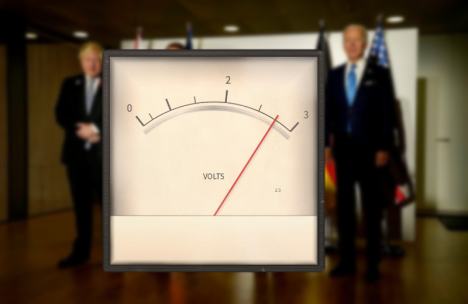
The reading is 2.75V
